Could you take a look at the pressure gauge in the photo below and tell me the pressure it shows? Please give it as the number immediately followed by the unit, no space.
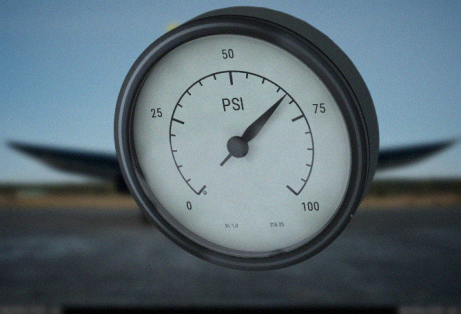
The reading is 67.5psi
